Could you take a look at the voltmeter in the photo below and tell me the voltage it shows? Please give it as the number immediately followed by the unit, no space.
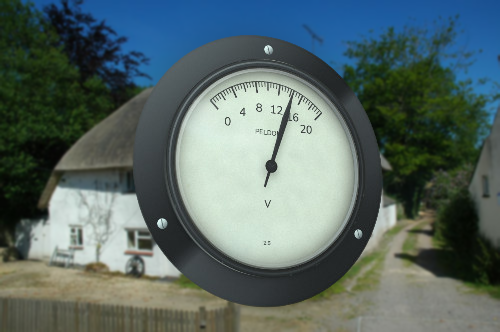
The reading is 14V
